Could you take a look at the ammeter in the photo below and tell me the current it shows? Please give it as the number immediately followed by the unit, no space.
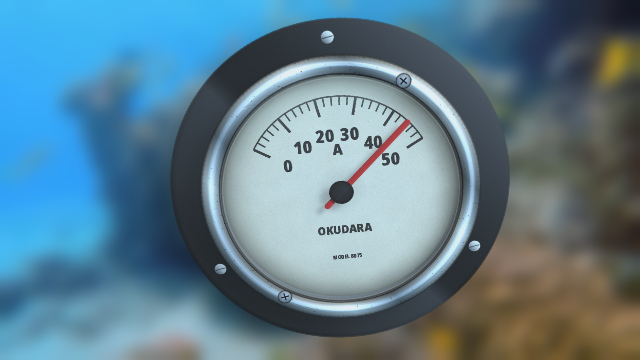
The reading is 44A
